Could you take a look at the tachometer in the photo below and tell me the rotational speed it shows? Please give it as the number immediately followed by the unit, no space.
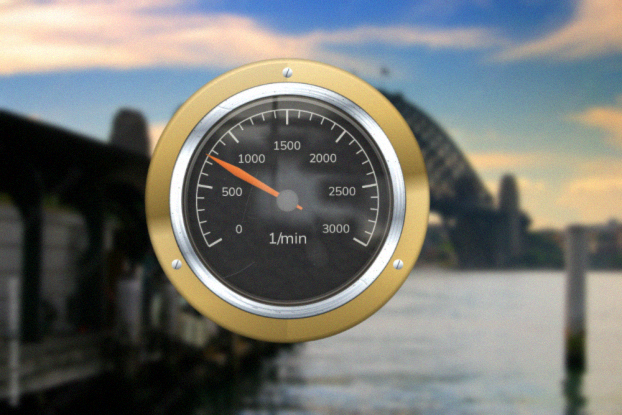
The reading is 750rpm
